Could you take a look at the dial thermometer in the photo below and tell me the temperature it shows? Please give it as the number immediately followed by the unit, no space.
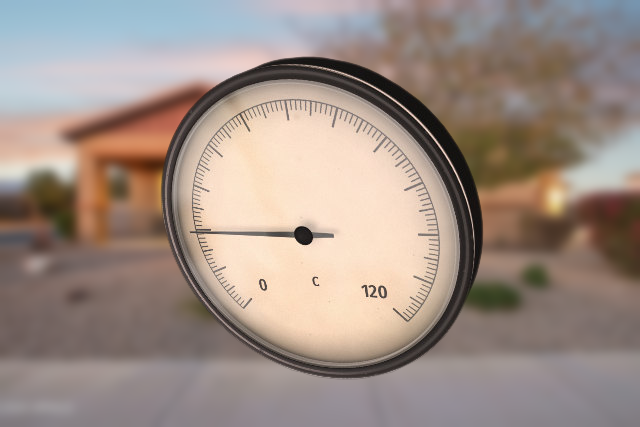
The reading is 20°C
